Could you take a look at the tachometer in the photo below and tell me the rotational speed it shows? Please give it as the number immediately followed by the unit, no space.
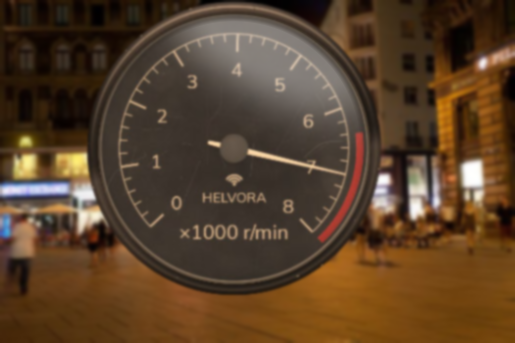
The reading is 7000rpm
